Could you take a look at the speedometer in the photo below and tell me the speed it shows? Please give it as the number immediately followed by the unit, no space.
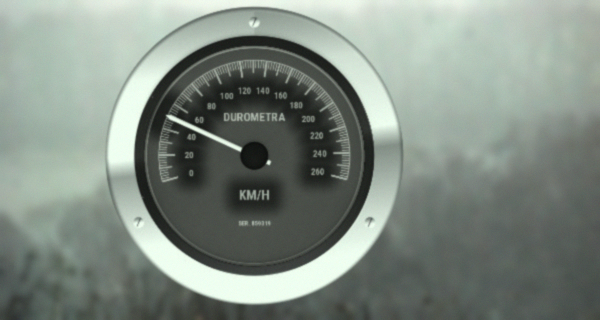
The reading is 50km/h
